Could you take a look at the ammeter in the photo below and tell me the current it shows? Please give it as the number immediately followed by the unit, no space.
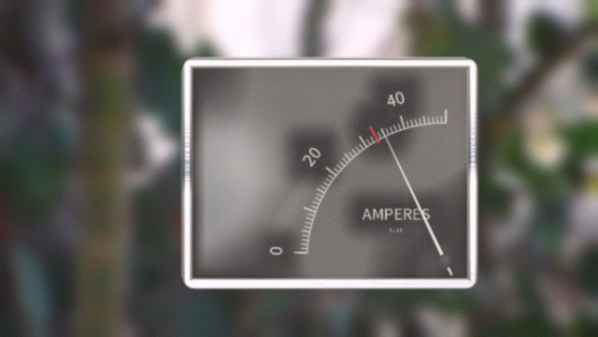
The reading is 35A
